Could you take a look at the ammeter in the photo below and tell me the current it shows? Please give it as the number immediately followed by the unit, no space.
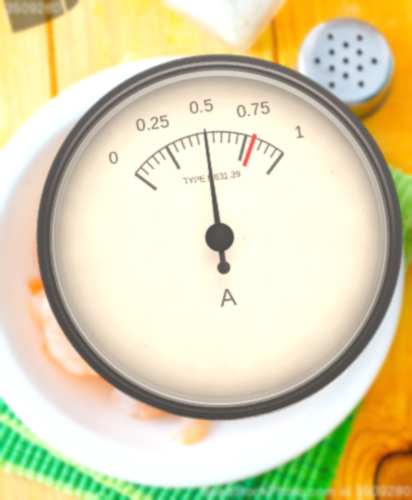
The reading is 0.5A
